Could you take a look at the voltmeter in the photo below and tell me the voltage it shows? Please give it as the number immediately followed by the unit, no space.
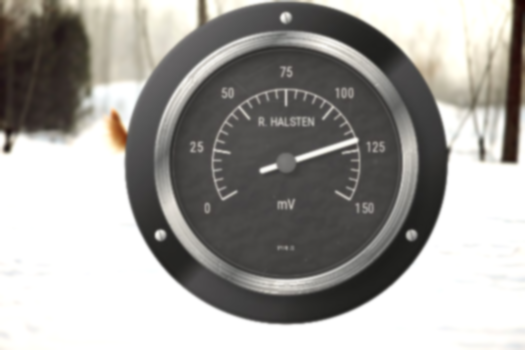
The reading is 120mV
